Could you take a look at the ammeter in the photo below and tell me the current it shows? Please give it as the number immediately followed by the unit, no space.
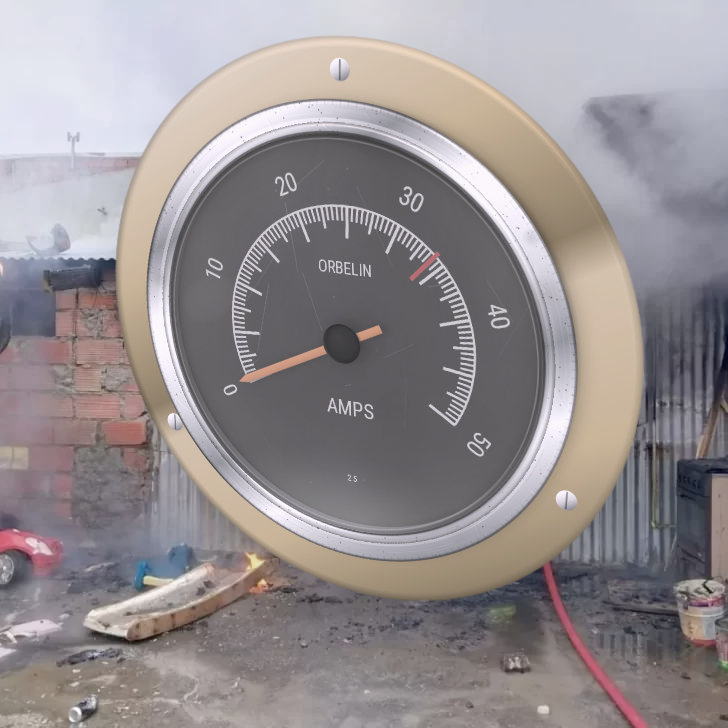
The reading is 0.5A
